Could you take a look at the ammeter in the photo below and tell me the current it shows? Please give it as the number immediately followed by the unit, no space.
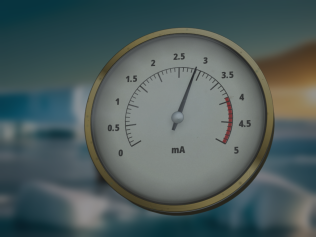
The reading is 2.9mA
